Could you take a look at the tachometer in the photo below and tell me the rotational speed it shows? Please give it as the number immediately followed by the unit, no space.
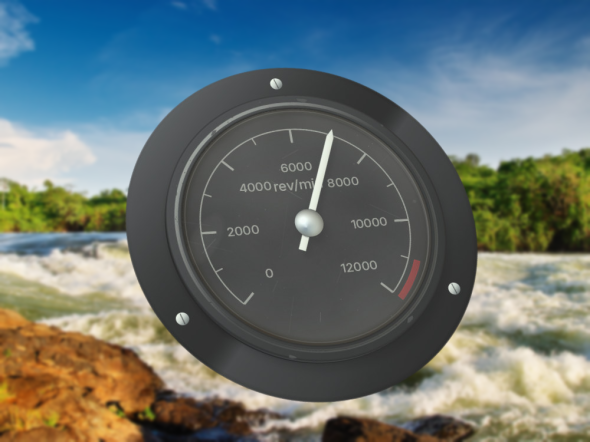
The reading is 7000rpm
